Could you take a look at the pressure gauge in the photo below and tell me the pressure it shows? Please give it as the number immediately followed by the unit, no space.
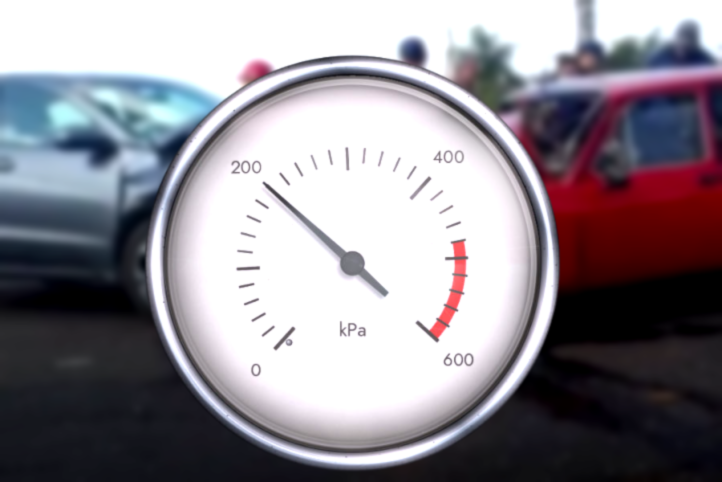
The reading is 200kPa
